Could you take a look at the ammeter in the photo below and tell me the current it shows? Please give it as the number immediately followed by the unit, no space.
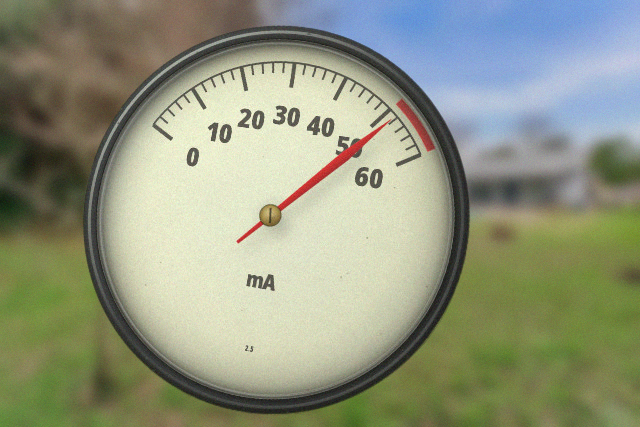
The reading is 52mA
